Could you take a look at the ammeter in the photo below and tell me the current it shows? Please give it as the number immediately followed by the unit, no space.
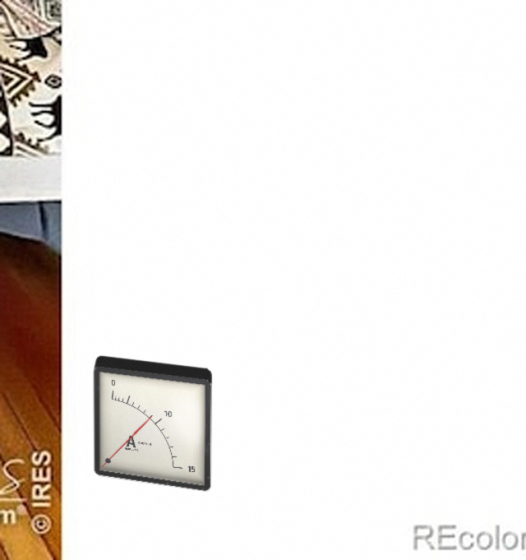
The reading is 9A
